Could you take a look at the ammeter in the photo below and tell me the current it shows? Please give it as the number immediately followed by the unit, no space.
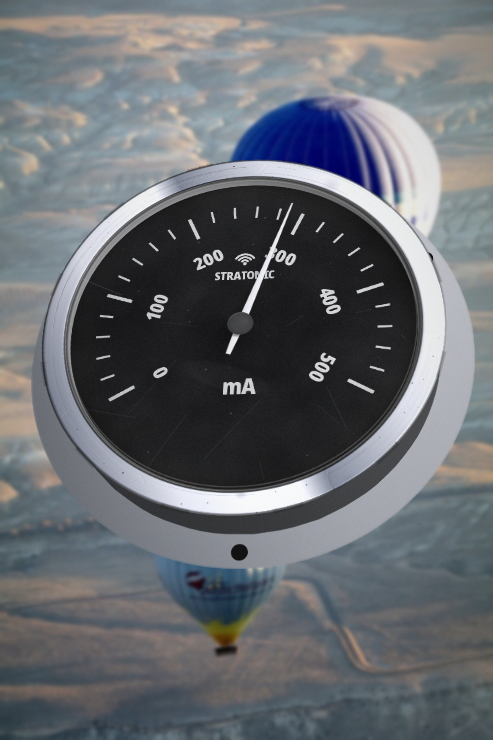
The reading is 290mA
